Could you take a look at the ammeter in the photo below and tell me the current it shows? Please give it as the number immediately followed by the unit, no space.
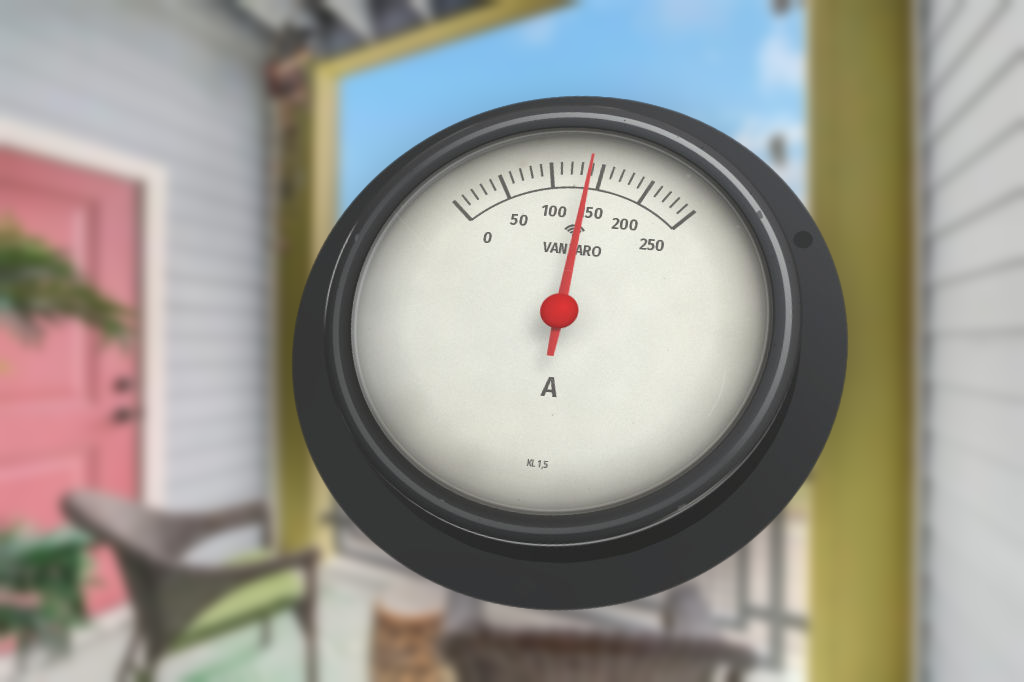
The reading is 140A
